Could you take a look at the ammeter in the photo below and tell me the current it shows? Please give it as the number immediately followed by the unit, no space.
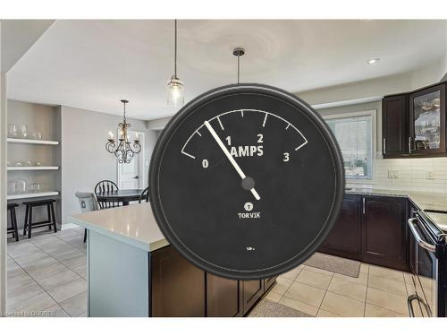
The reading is 0.75A
